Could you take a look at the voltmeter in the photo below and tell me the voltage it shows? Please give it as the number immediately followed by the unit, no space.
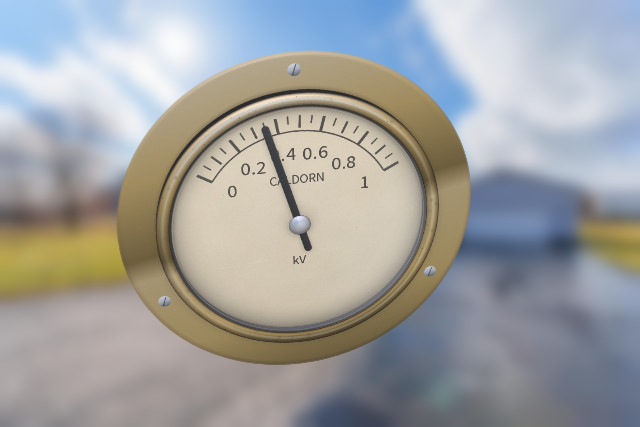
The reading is 0.35kV
